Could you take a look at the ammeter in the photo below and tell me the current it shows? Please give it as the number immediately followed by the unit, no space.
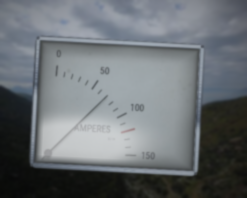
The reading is 70A
